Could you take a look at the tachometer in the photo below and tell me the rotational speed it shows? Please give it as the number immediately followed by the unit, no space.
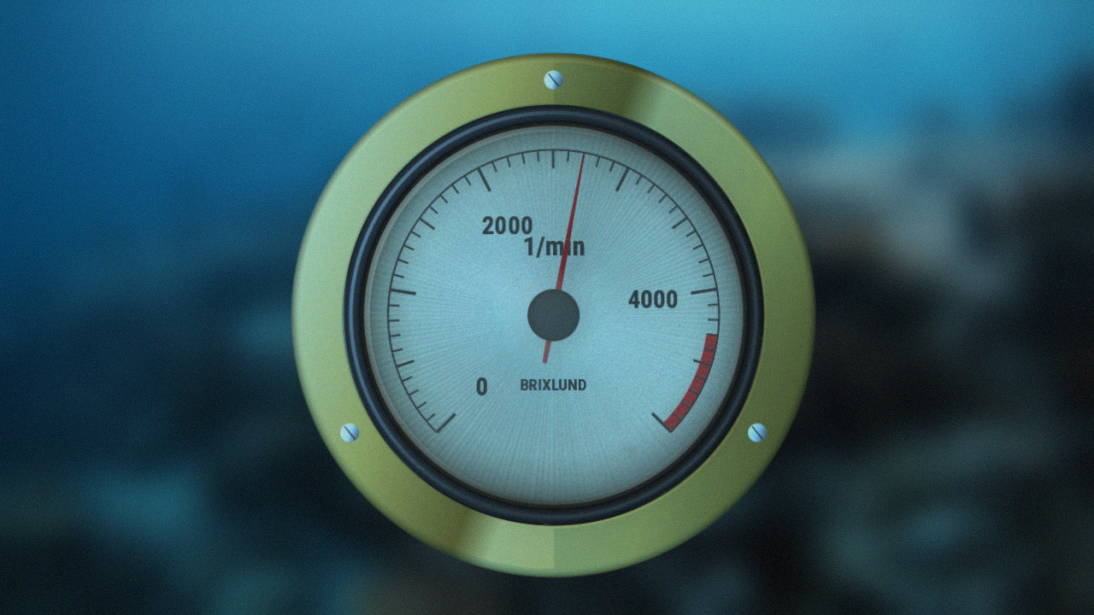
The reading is 2700rpm
